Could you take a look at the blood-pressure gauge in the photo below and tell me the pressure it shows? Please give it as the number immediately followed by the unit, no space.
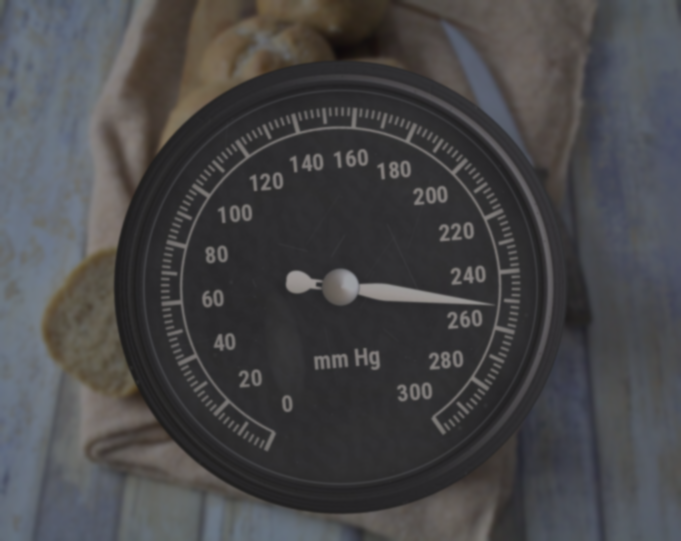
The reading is 252mmHg
